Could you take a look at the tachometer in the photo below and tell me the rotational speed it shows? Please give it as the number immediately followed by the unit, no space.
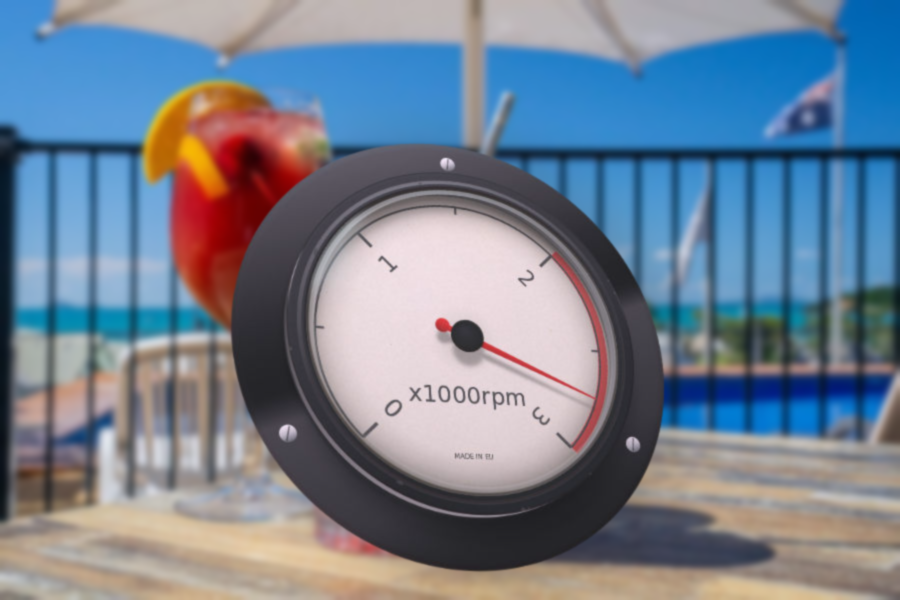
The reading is 2750rpm
